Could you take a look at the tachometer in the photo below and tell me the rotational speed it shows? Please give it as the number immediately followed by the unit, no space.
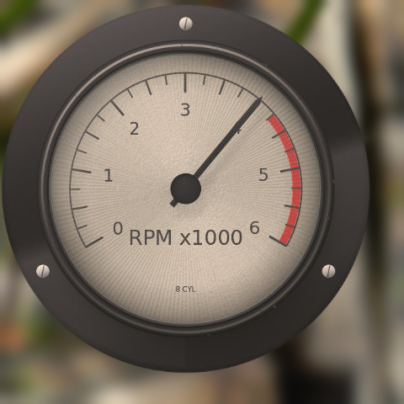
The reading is 4000rpm
